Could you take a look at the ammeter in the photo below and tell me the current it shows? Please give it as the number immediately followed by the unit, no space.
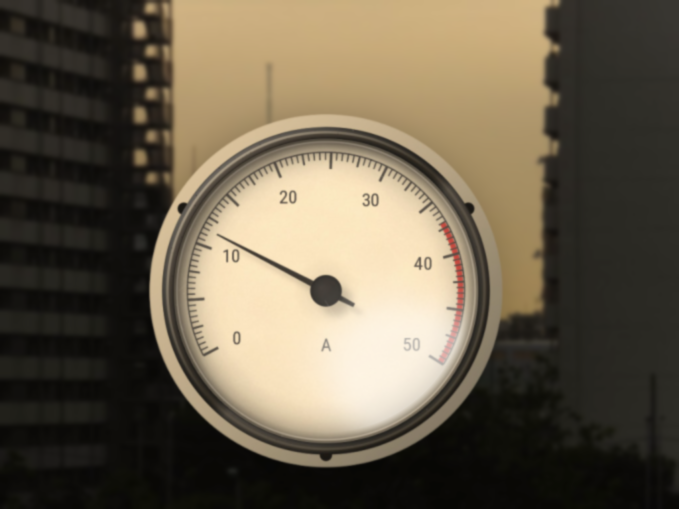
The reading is 11.5A
